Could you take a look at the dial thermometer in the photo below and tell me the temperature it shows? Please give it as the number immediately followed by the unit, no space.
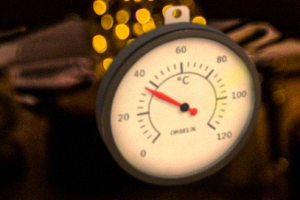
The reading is 36°C
